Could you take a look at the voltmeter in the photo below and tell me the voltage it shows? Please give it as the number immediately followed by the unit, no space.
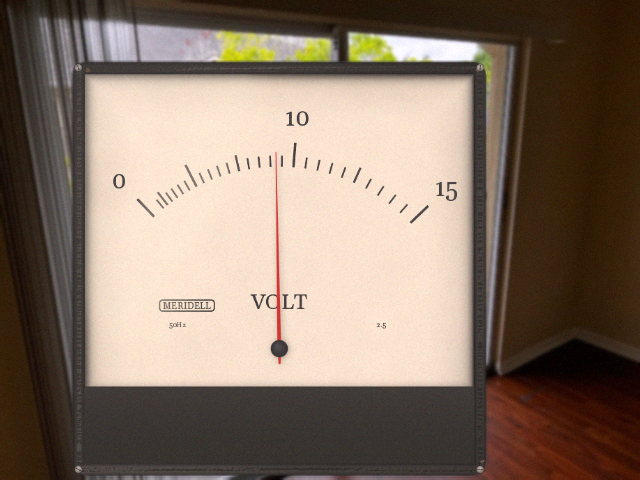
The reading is 9.25V
